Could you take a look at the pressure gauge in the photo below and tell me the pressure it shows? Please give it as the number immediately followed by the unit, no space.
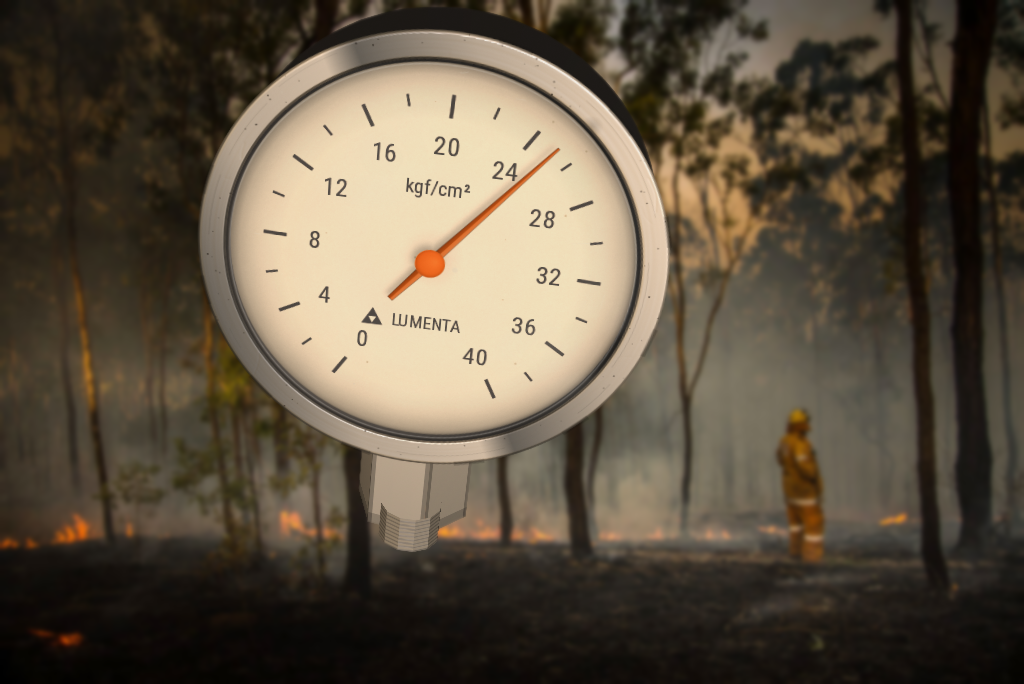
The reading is 25kg/cm²
